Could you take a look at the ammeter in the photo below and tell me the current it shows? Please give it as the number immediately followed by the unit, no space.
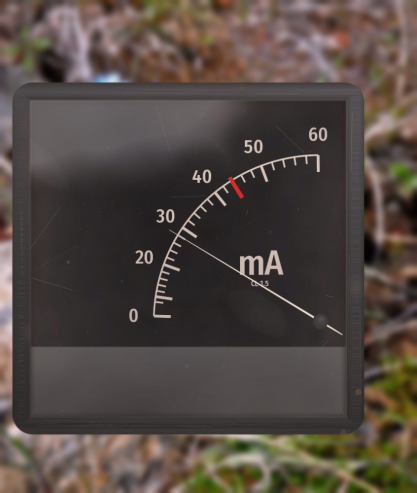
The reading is 28mA
